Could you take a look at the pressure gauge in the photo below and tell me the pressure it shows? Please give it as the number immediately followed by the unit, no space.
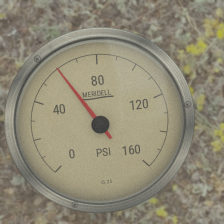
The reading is 60psi
